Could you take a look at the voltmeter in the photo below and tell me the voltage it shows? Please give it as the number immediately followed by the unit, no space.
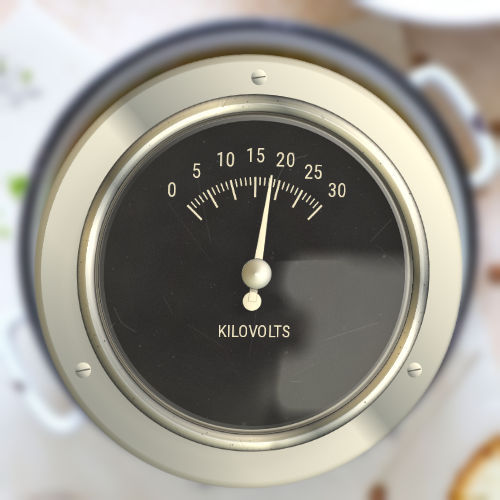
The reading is 18kV
